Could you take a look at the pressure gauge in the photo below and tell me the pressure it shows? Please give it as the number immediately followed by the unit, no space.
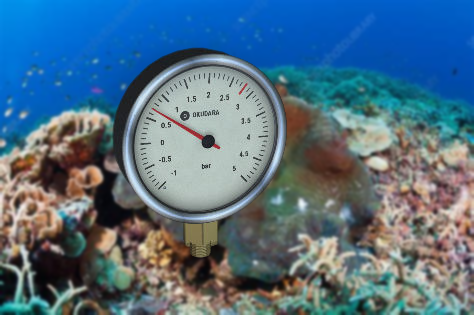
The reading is 0.7bar
